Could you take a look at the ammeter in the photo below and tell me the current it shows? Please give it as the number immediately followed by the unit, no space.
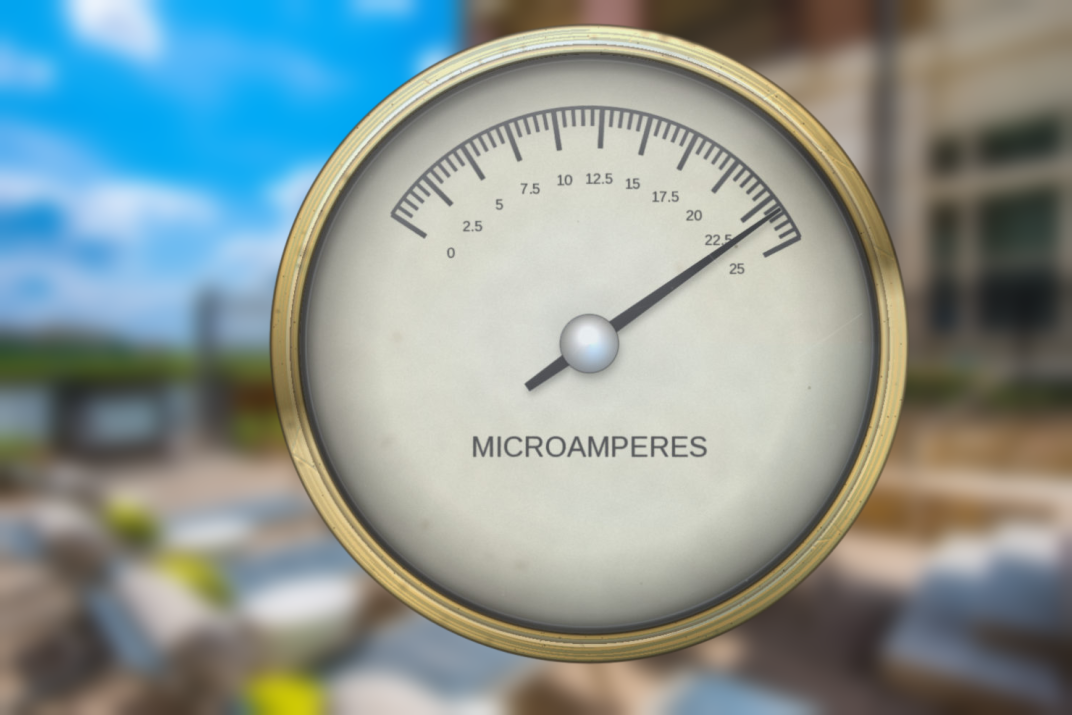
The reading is 23.25µA
